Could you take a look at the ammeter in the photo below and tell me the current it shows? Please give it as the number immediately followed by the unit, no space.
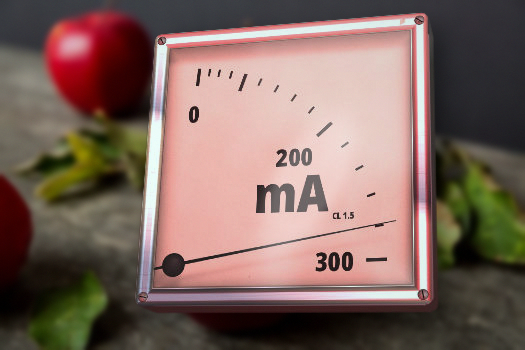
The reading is 280mA
